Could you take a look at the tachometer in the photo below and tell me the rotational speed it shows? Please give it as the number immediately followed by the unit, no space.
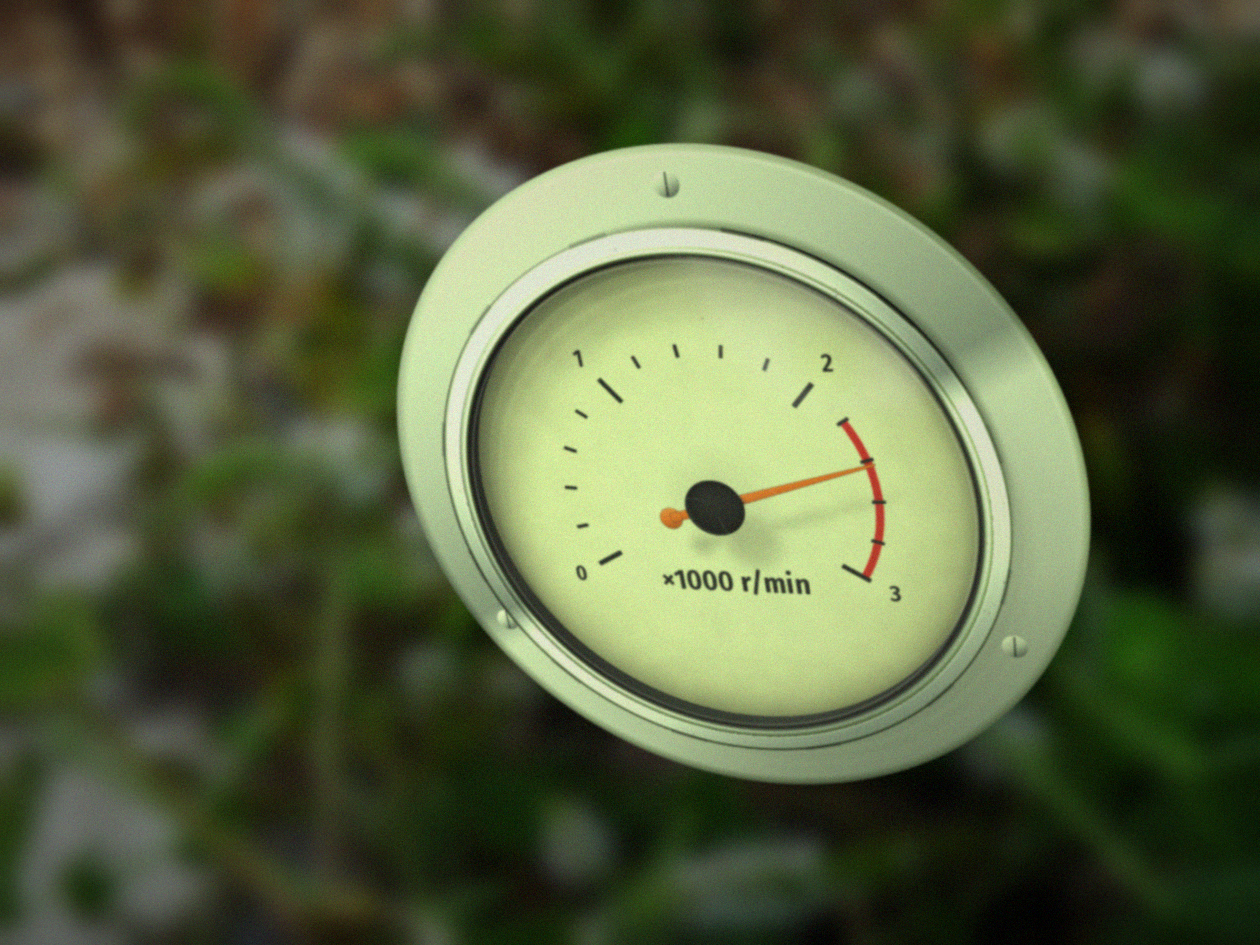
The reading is 2400rpm
